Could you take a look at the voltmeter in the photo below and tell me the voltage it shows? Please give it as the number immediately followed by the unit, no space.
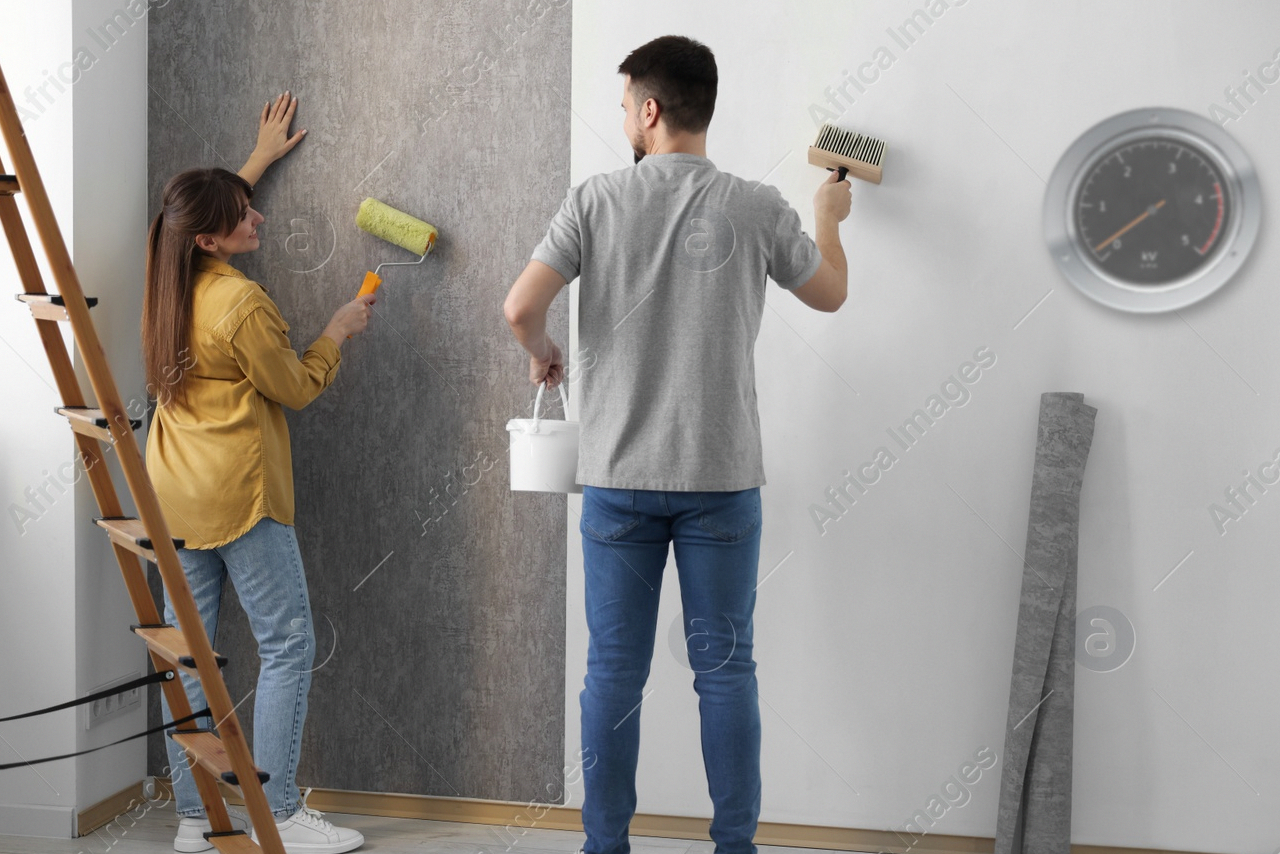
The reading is 0.2kV
